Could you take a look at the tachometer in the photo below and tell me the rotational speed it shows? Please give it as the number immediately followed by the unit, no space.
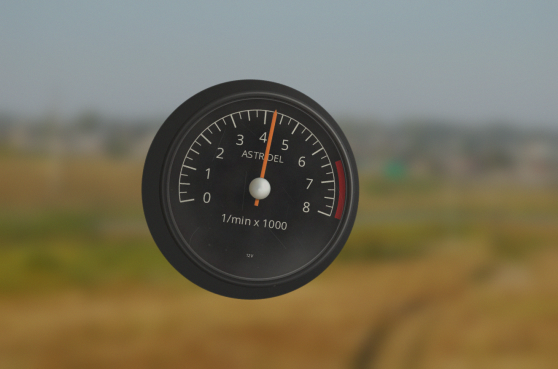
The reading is 4250rpm
